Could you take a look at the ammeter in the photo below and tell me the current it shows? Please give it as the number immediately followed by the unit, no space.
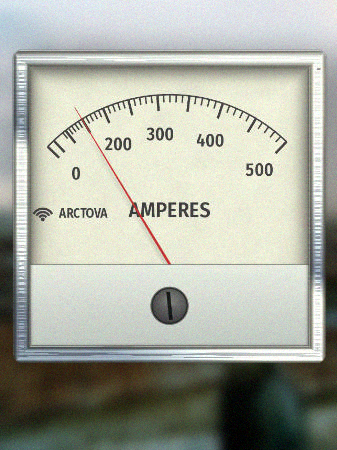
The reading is 150A
